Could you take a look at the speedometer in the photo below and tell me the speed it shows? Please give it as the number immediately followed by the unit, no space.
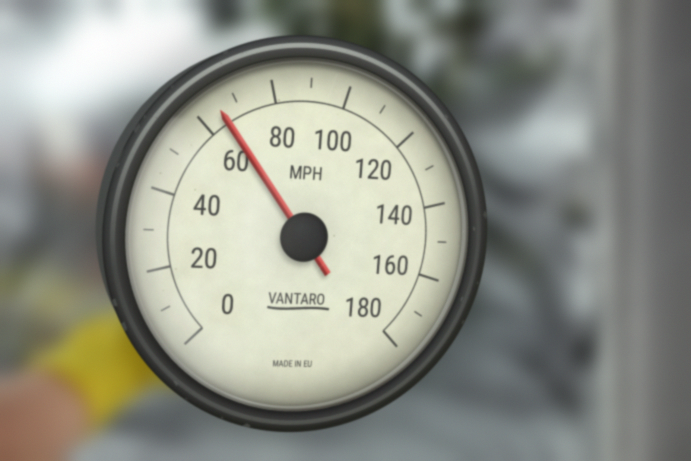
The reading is 65mph
